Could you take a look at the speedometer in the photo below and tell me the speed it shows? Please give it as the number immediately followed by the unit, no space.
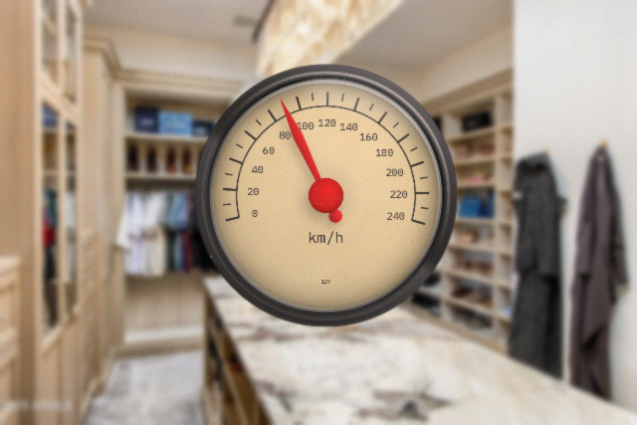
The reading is 90km/h
